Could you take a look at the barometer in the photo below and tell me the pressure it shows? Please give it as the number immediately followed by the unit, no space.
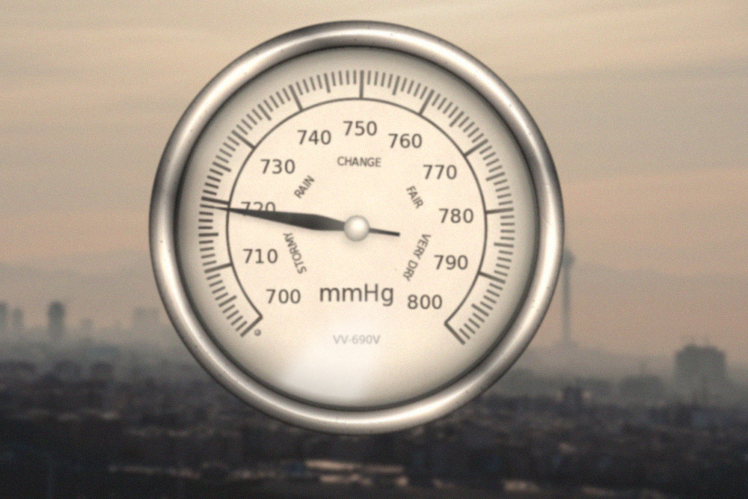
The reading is 719mmHg
